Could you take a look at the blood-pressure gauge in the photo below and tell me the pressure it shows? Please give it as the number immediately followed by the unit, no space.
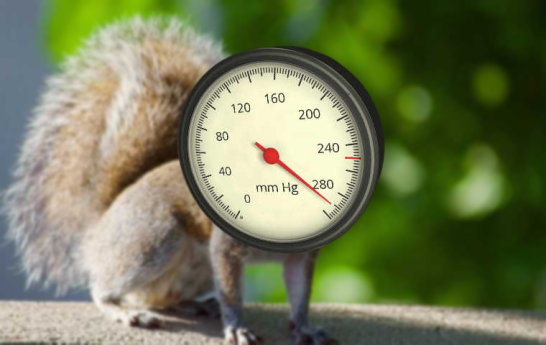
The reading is 290mmHg
